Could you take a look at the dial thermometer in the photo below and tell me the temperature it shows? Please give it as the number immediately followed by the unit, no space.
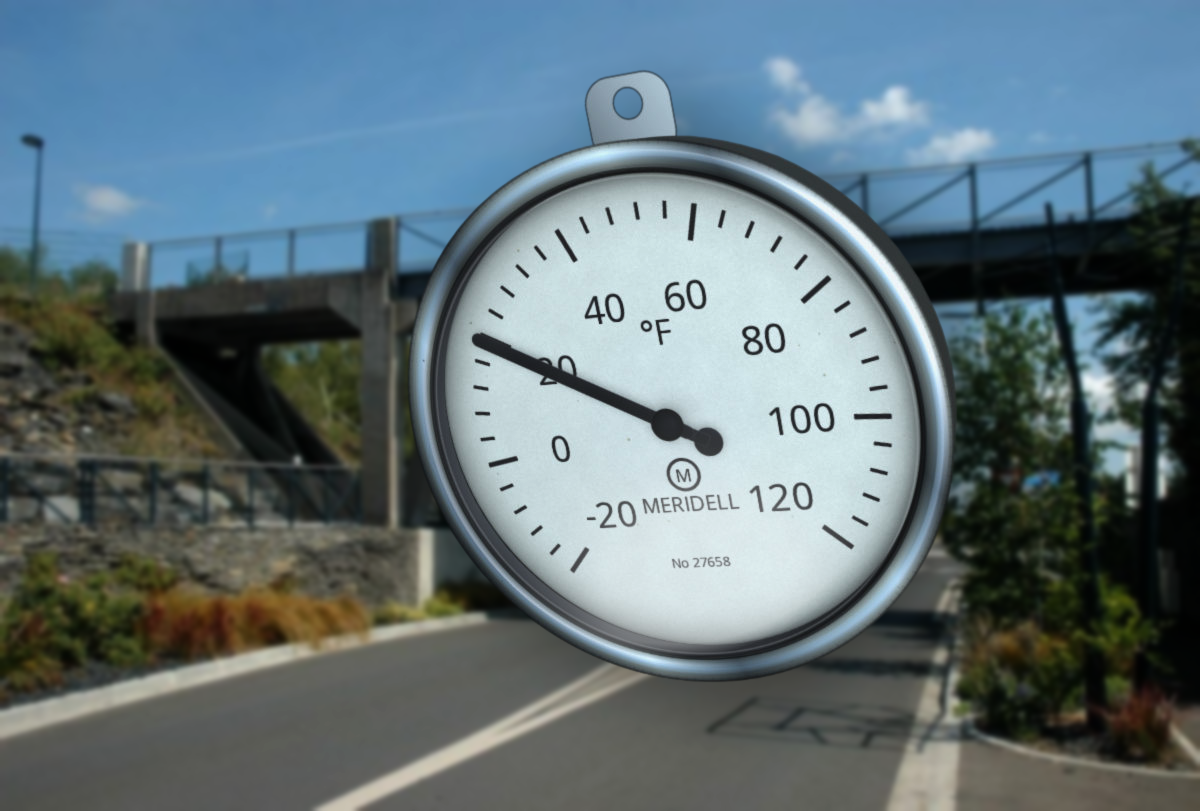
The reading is 20°F
